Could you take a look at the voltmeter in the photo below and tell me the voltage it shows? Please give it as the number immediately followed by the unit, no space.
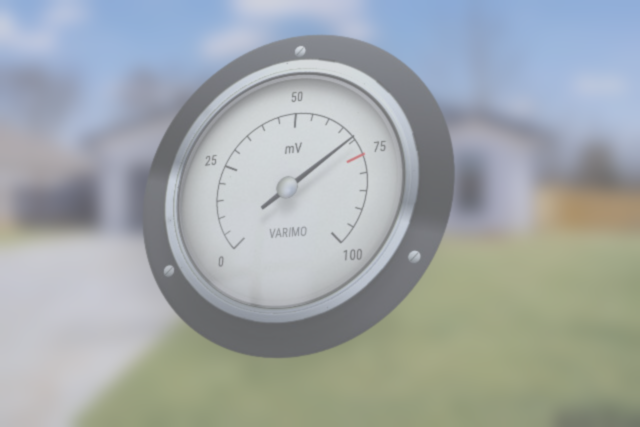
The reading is 70mV
